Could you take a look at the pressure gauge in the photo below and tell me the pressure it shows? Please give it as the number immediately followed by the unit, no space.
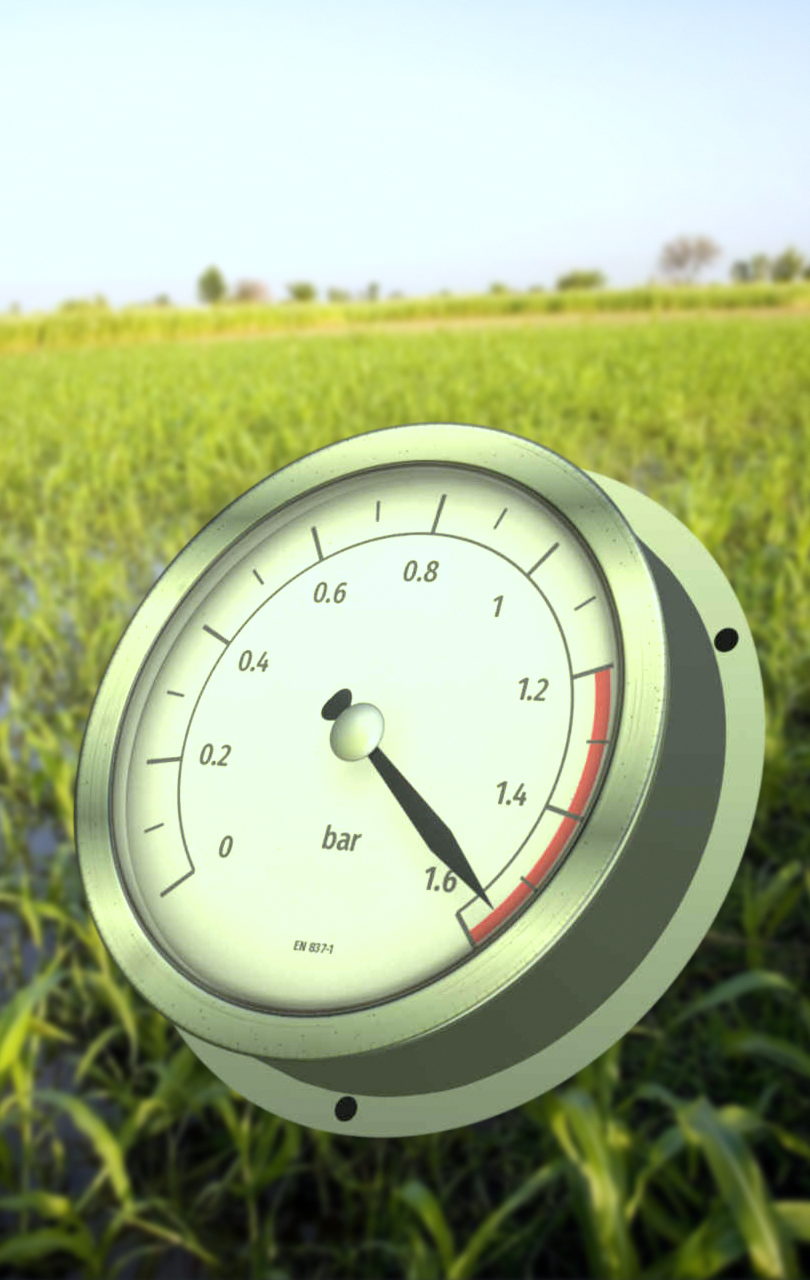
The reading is 1.55bar
